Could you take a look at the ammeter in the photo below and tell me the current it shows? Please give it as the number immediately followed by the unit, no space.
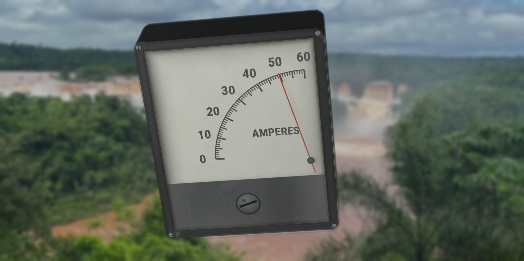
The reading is 50A
